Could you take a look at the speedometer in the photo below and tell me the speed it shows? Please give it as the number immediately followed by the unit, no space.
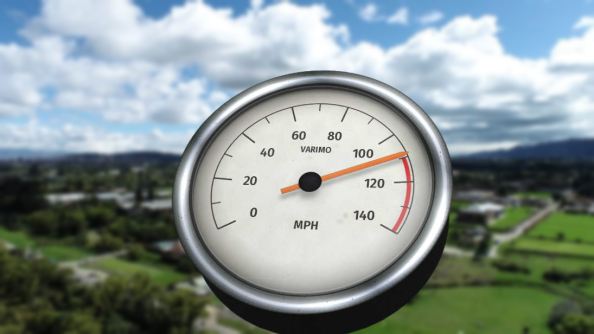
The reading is 110mph
